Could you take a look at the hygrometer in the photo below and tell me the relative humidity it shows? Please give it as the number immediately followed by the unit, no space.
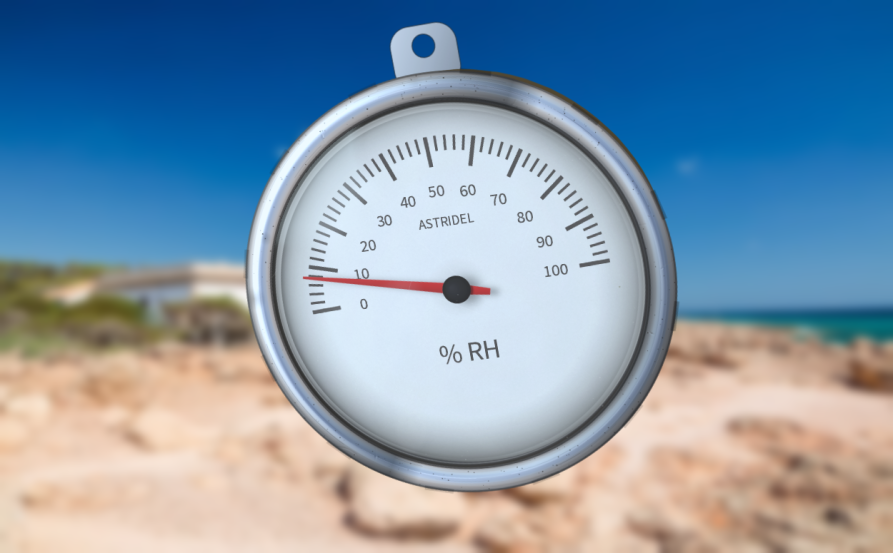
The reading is 8%
